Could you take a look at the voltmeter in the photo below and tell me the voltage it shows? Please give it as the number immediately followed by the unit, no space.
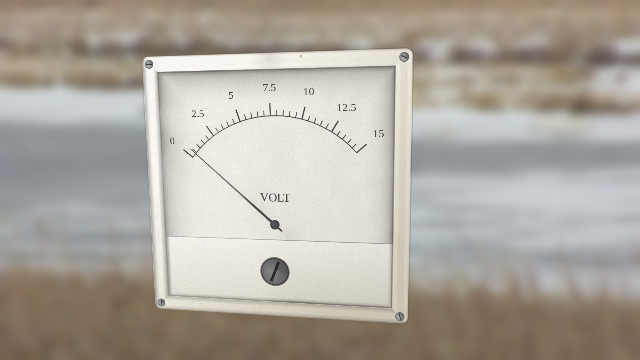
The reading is 0.5V
